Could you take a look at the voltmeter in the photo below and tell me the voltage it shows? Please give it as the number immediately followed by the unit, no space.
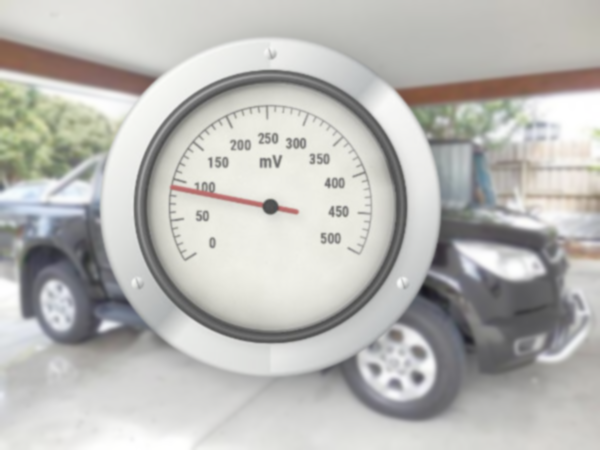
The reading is 90mV
